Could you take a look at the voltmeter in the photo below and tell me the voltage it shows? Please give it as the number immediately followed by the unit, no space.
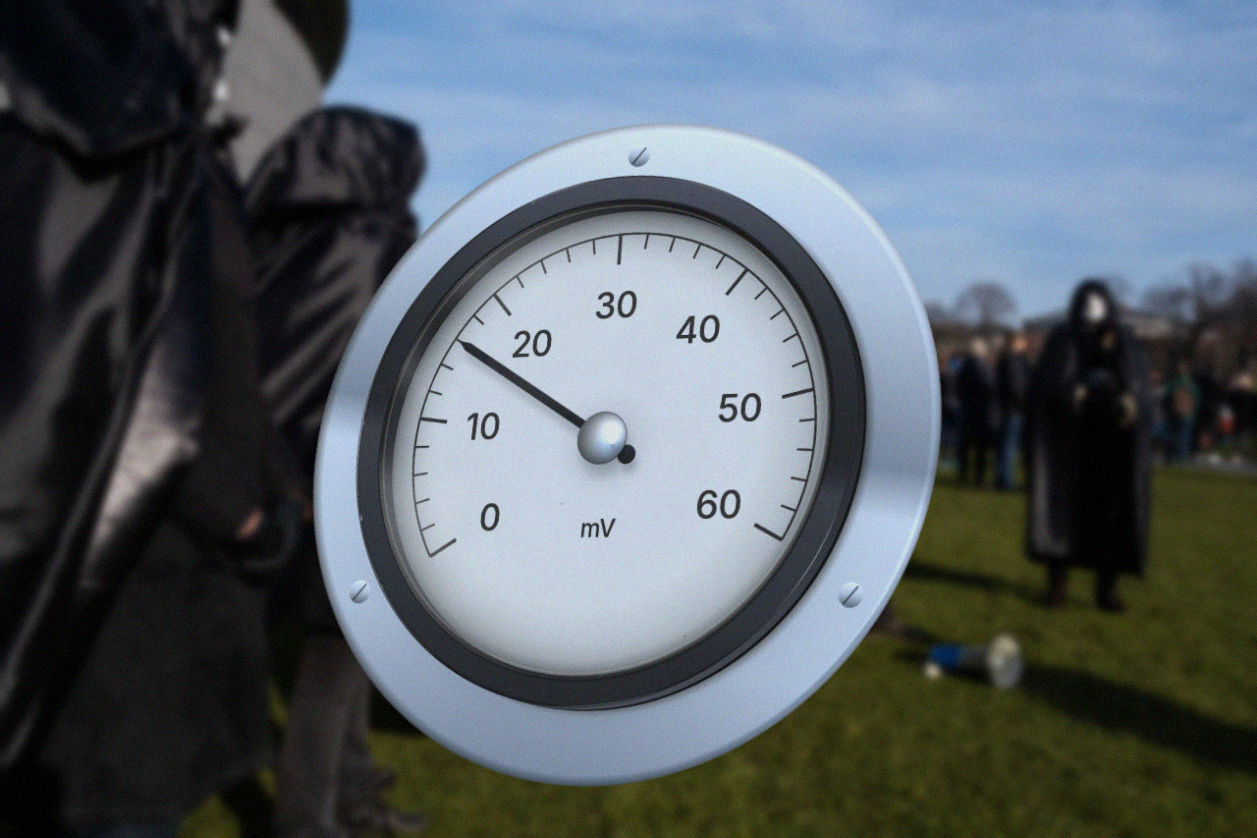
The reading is 16mV
